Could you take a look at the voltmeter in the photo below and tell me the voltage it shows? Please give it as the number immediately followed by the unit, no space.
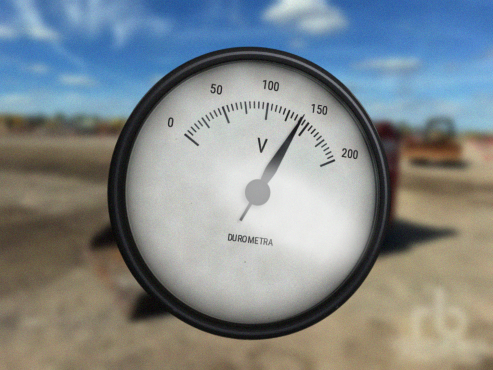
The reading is 140V
